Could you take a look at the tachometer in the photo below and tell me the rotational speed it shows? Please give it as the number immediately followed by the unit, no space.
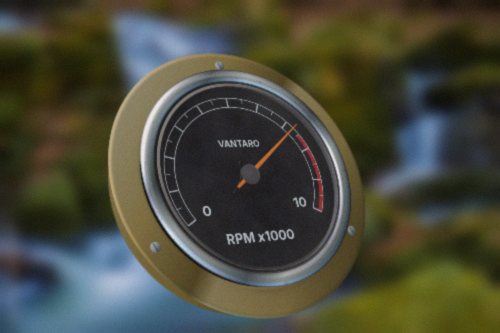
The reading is 7250rpm
